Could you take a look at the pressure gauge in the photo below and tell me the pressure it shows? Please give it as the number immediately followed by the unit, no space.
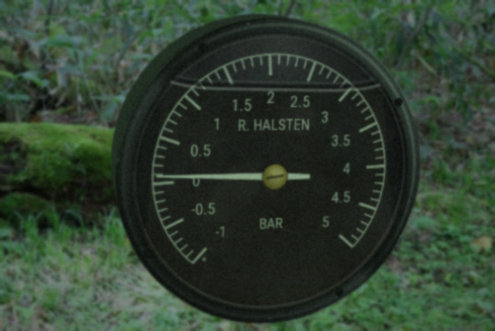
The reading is 0.1bar
